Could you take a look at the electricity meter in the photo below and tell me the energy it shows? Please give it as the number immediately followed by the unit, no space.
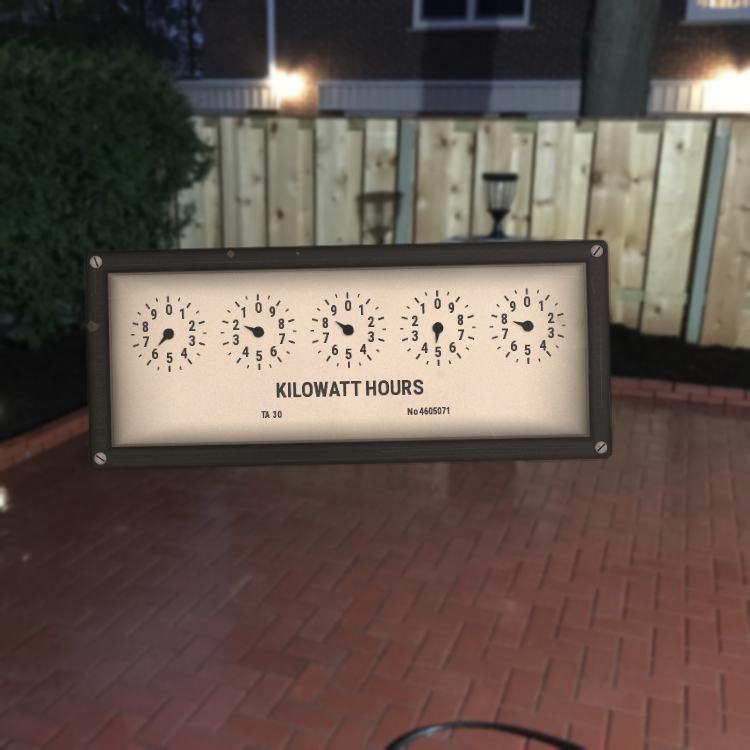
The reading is 61848kWh
